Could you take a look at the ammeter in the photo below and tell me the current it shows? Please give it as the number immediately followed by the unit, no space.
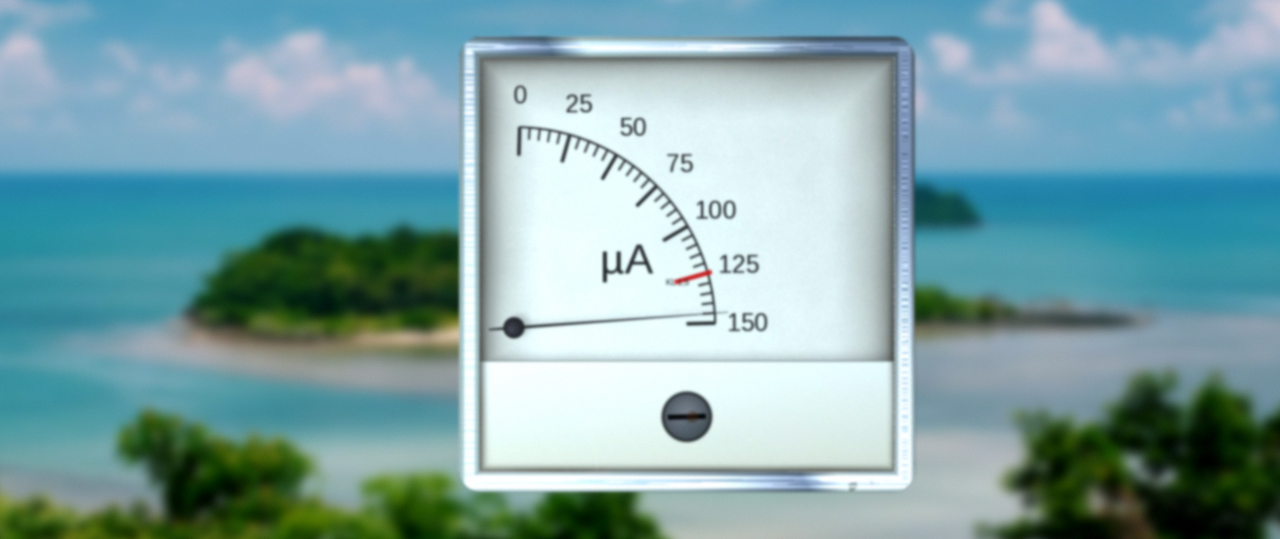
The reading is 145µA
